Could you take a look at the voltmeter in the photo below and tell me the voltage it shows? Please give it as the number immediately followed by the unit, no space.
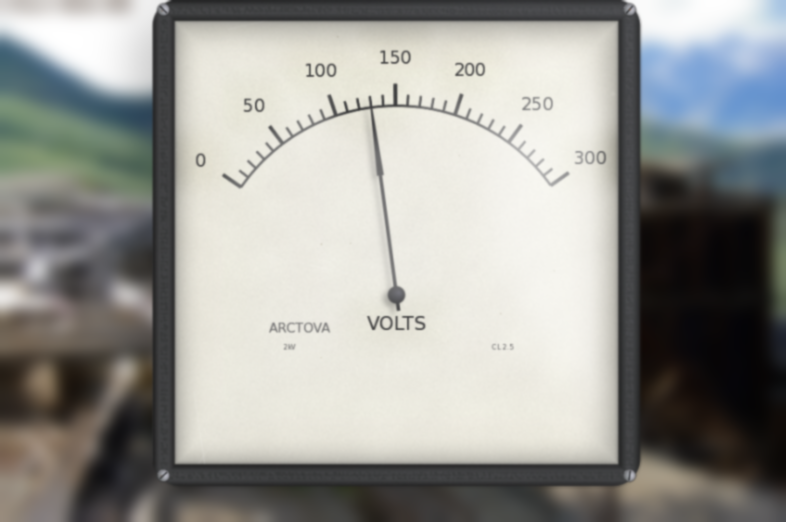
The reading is 130V
